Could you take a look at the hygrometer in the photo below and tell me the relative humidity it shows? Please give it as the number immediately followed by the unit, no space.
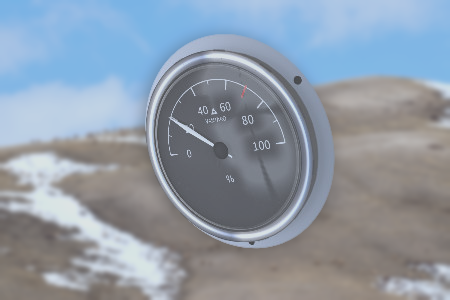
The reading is 20%
